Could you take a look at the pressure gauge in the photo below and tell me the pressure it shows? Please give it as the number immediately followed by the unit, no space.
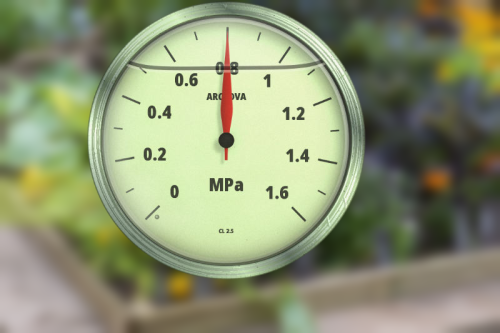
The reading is 0.8MPa
